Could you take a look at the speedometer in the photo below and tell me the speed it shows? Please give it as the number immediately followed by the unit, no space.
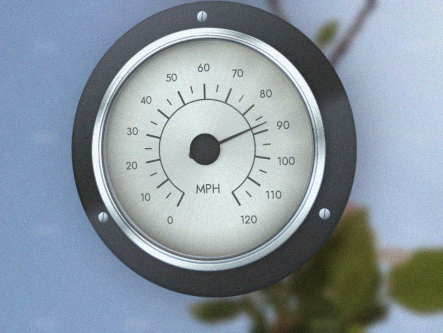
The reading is 87.5mph
